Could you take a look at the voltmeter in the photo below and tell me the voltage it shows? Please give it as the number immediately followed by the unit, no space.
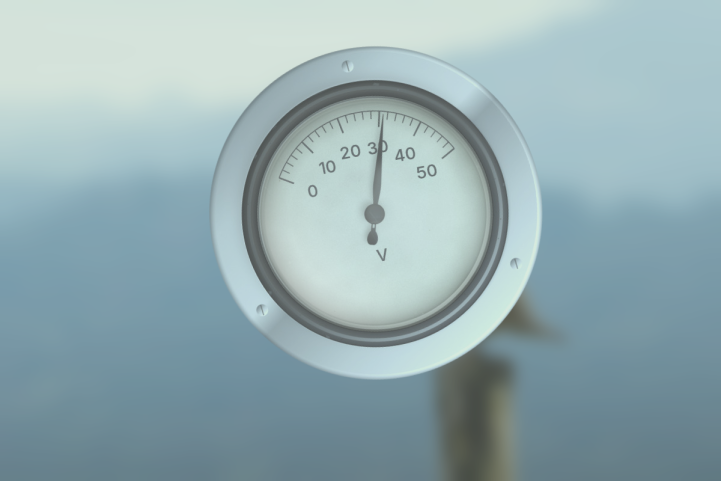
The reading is 31V
